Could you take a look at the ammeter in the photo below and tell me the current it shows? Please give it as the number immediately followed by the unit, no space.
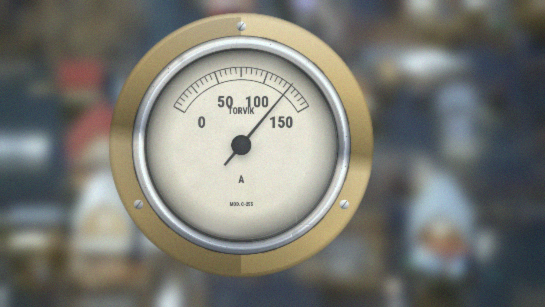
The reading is 125A
